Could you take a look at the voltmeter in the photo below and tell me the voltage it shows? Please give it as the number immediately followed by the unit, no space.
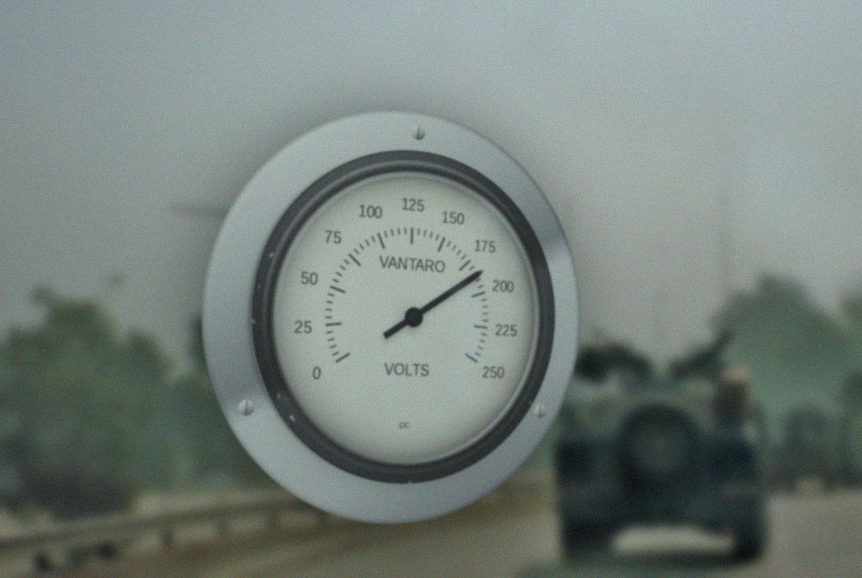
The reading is 185V
